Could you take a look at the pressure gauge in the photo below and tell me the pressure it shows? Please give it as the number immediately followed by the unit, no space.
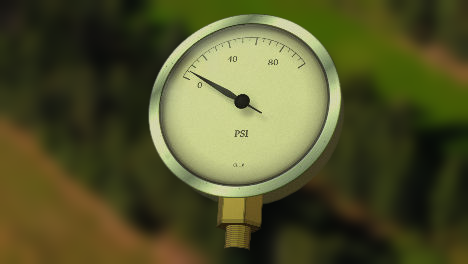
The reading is 5psi
